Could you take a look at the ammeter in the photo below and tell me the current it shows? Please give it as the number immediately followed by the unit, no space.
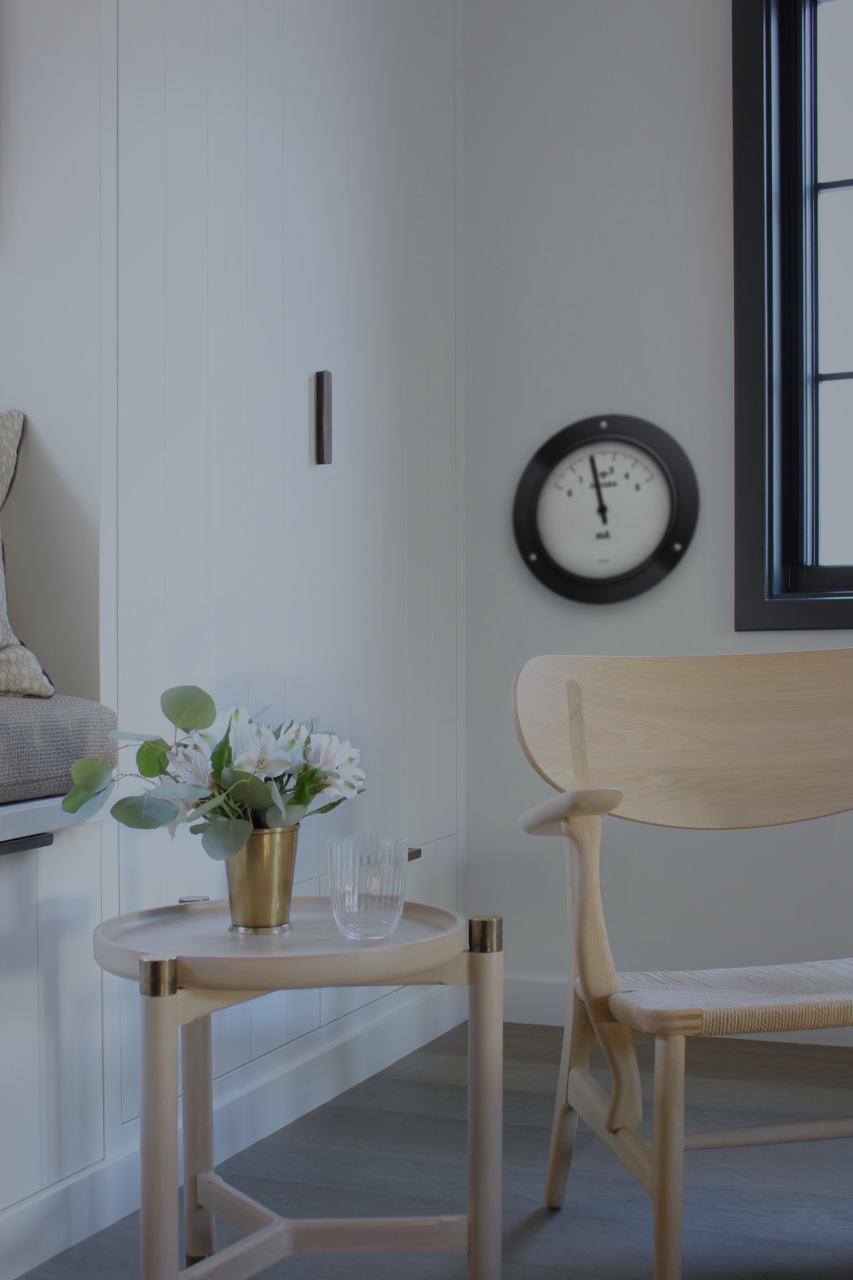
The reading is 2mA
